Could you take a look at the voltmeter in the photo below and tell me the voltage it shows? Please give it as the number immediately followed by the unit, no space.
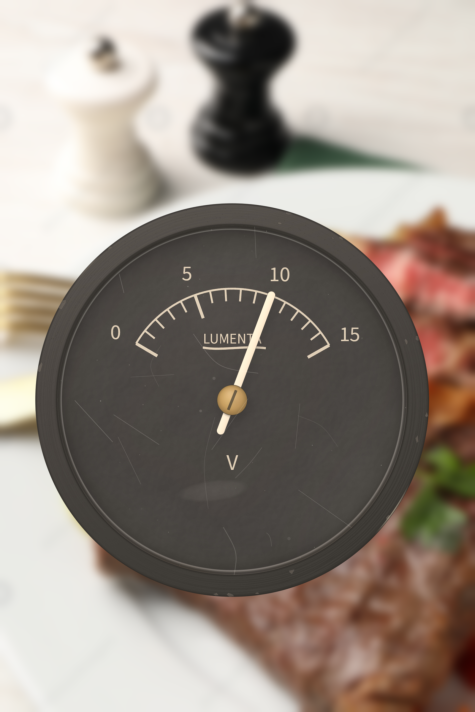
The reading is 10V
